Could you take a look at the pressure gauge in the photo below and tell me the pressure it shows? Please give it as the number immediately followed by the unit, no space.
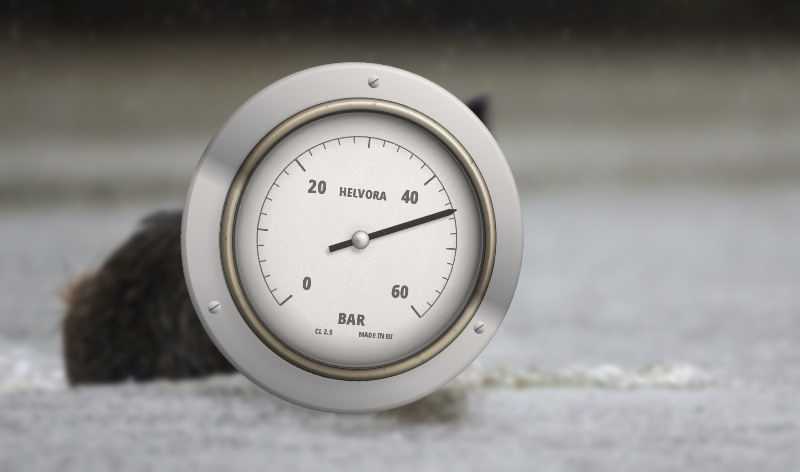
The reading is 45bar
